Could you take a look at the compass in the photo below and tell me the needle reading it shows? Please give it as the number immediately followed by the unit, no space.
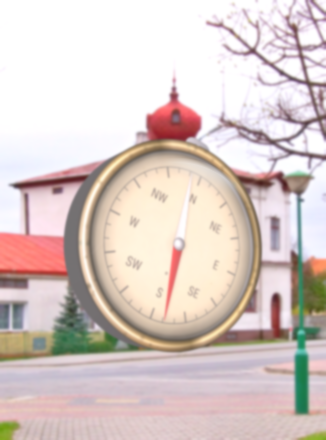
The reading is 170°
